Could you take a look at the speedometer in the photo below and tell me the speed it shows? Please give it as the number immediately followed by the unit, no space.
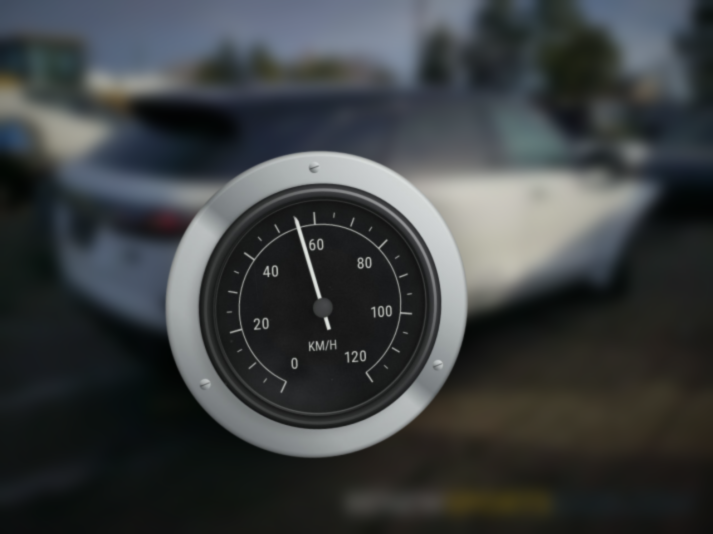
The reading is 55km/h
